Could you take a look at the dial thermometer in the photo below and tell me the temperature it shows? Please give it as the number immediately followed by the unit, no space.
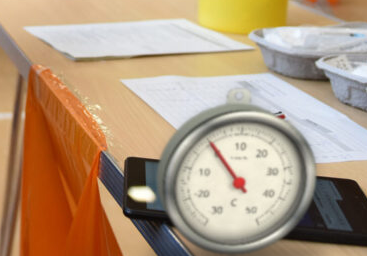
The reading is 0°C
